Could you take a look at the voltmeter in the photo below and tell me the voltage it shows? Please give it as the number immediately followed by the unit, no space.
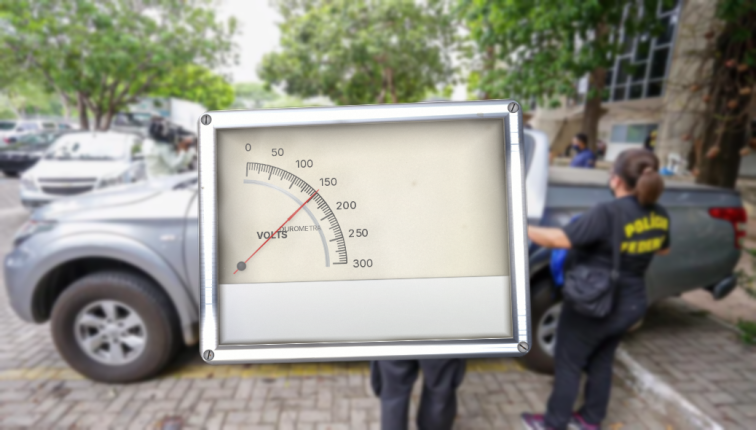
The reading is 150V
